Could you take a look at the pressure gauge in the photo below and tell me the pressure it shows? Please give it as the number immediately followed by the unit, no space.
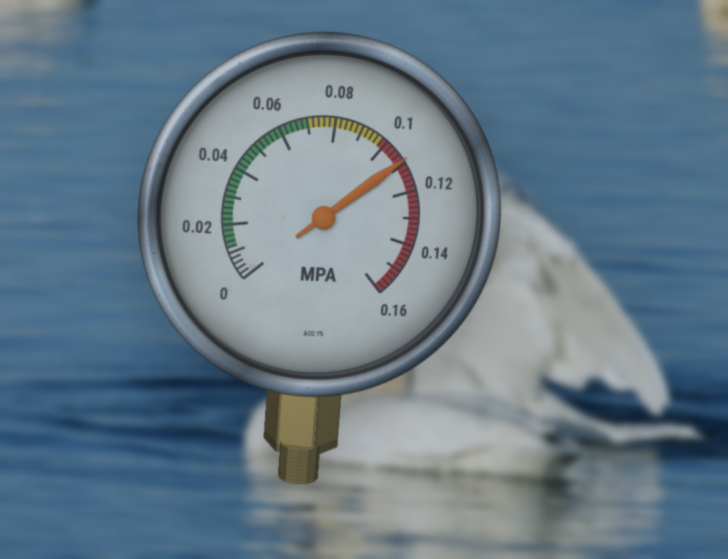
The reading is 0.108MPa
